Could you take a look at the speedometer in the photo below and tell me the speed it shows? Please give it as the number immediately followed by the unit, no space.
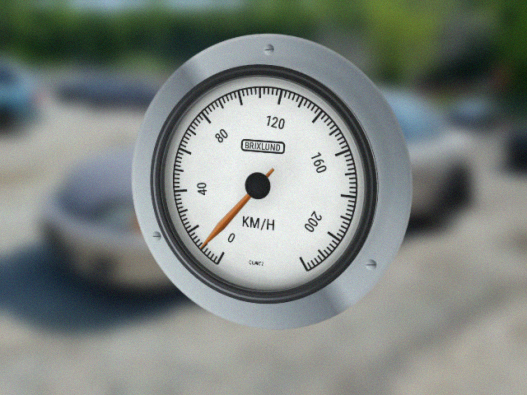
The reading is 10km/h
